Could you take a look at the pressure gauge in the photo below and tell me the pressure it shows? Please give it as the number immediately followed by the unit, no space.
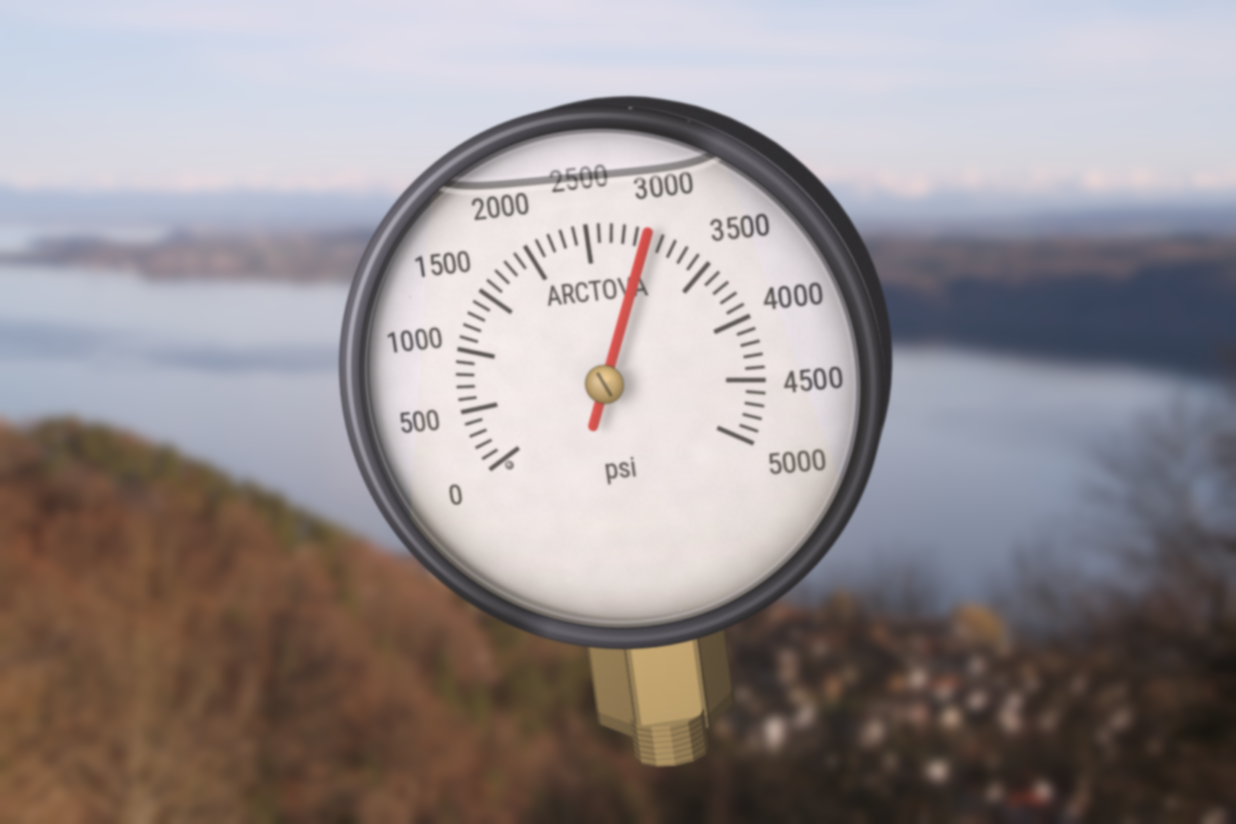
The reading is 3000psi
